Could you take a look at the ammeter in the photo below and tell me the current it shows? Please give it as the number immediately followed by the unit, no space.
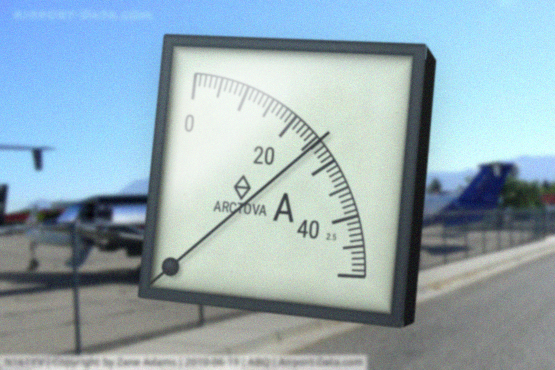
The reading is 26A
